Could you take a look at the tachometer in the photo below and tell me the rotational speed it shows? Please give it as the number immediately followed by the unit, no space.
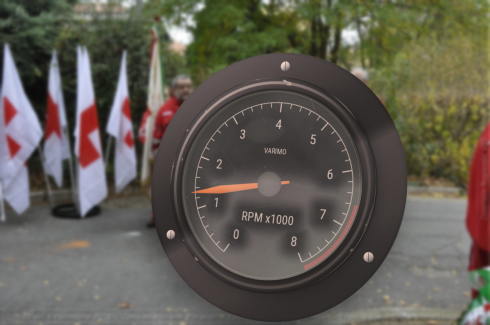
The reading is 1300rpm
